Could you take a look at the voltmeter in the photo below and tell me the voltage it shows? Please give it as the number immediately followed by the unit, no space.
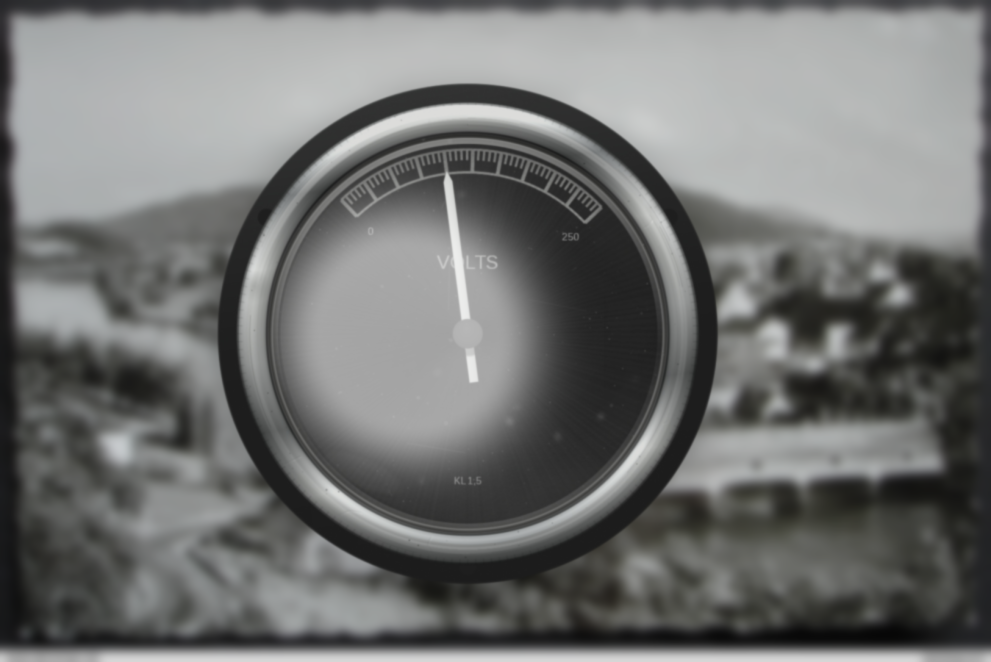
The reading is 100V
